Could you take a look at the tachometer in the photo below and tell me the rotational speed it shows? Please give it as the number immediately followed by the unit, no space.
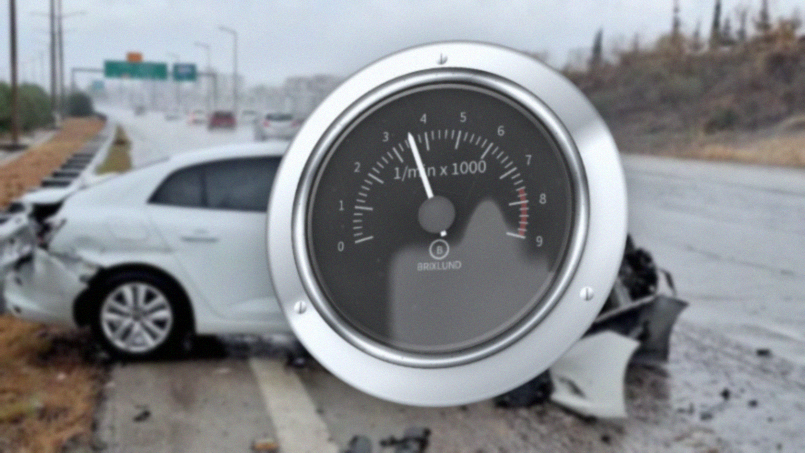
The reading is 3600rpm
